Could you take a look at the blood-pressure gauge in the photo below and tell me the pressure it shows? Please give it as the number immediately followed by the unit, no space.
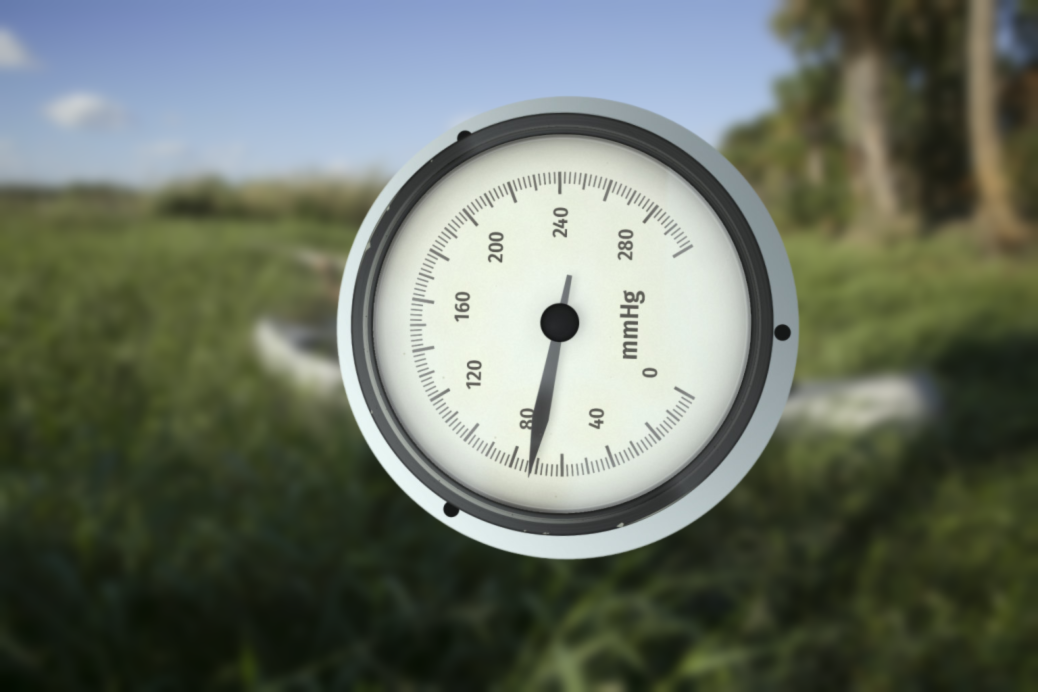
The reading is 72mmHg
